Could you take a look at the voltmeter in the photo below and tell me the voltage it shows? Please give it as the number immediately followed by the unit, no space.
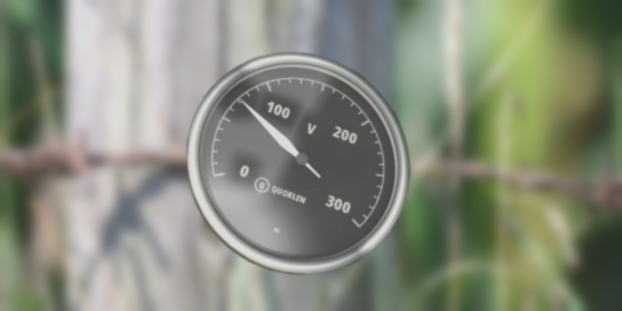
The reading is 70V
